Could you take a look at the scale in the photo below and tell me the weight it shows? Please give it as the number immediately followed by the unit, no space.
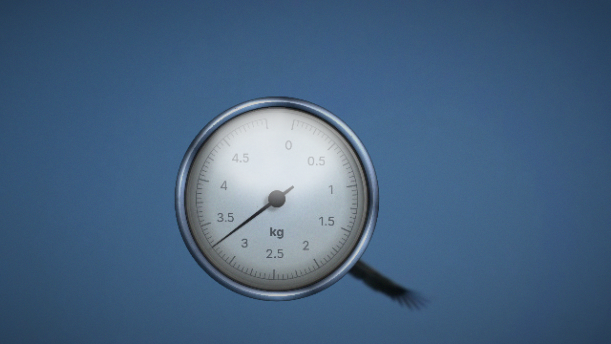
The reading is 3.25kg
